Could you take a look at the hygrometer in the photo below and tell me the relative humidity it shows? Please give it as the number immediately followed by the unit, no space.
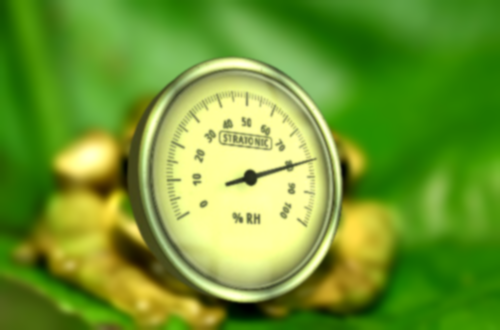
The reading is 80%
